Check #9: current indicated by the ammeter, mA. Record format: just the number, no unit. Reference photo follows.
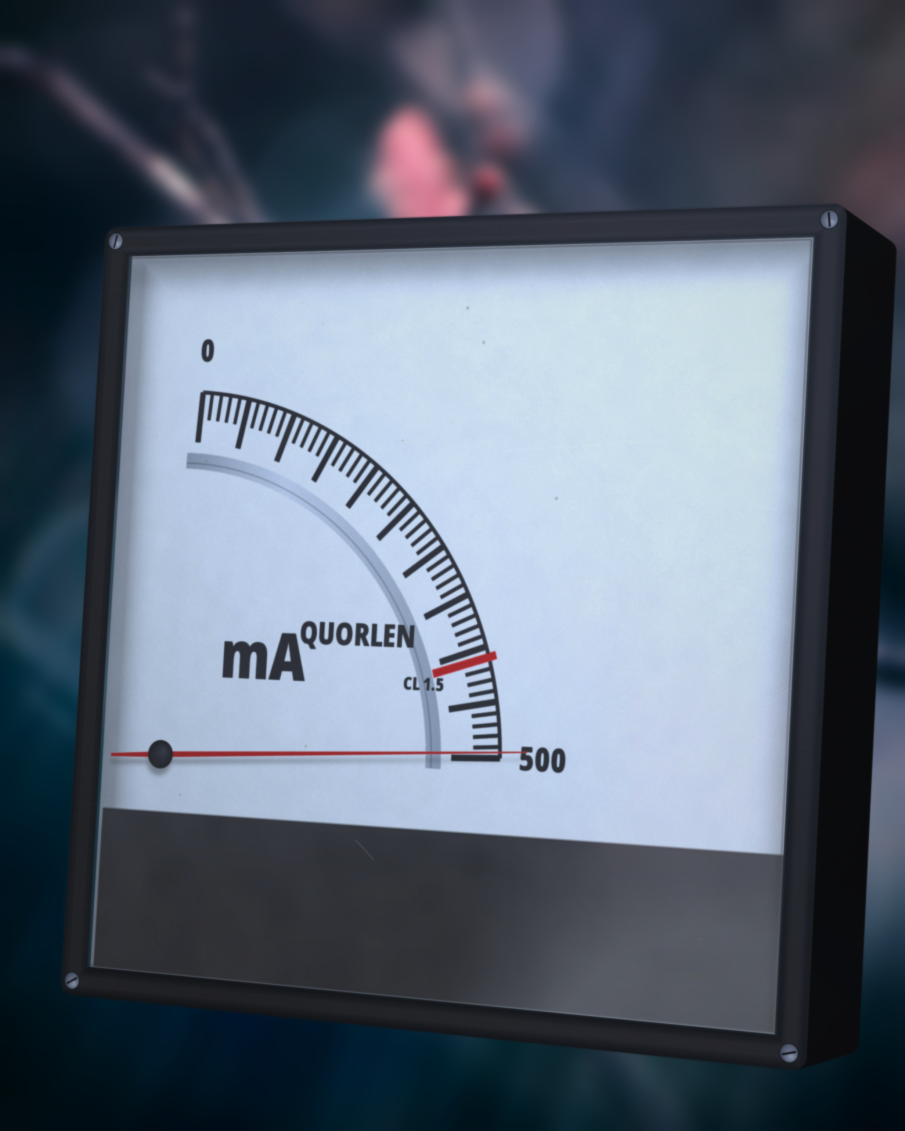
495
